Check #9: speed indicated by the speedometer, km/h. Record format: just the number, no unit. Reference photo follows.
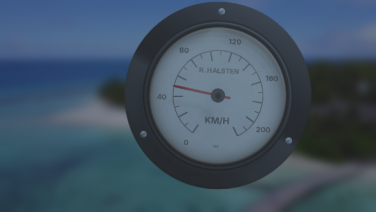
50
